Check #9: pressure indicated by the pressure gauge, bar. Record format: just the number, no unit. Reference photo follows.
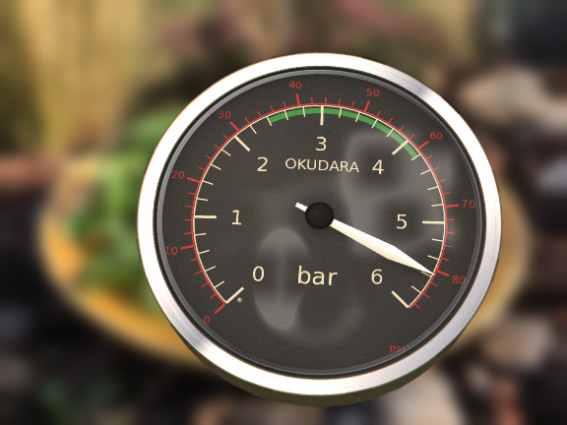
5.6
